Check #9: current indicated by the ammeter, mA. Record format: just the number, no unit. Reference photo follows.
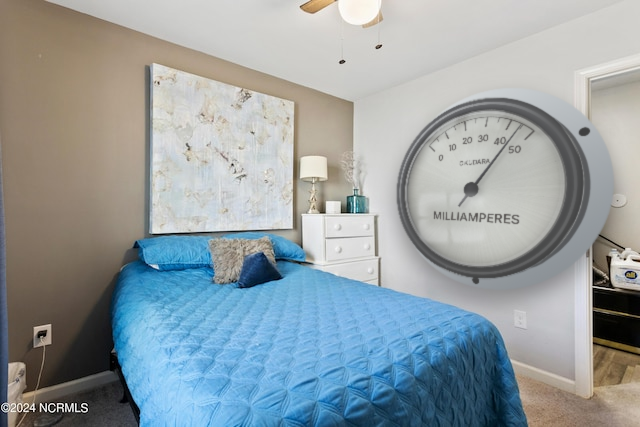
45
